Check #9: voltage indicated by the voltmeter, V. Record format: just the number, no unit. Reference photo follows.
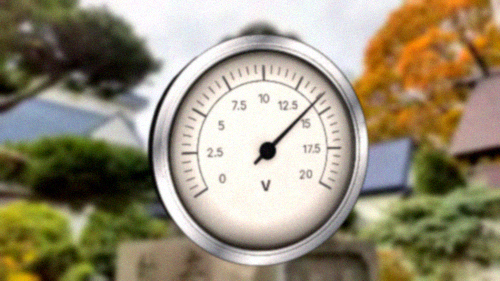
14
